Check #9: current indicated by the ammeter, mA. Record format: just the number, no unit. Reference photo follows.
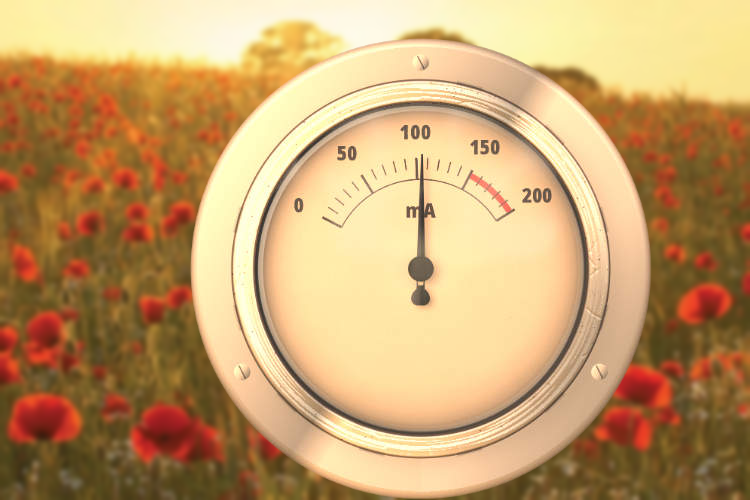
105
